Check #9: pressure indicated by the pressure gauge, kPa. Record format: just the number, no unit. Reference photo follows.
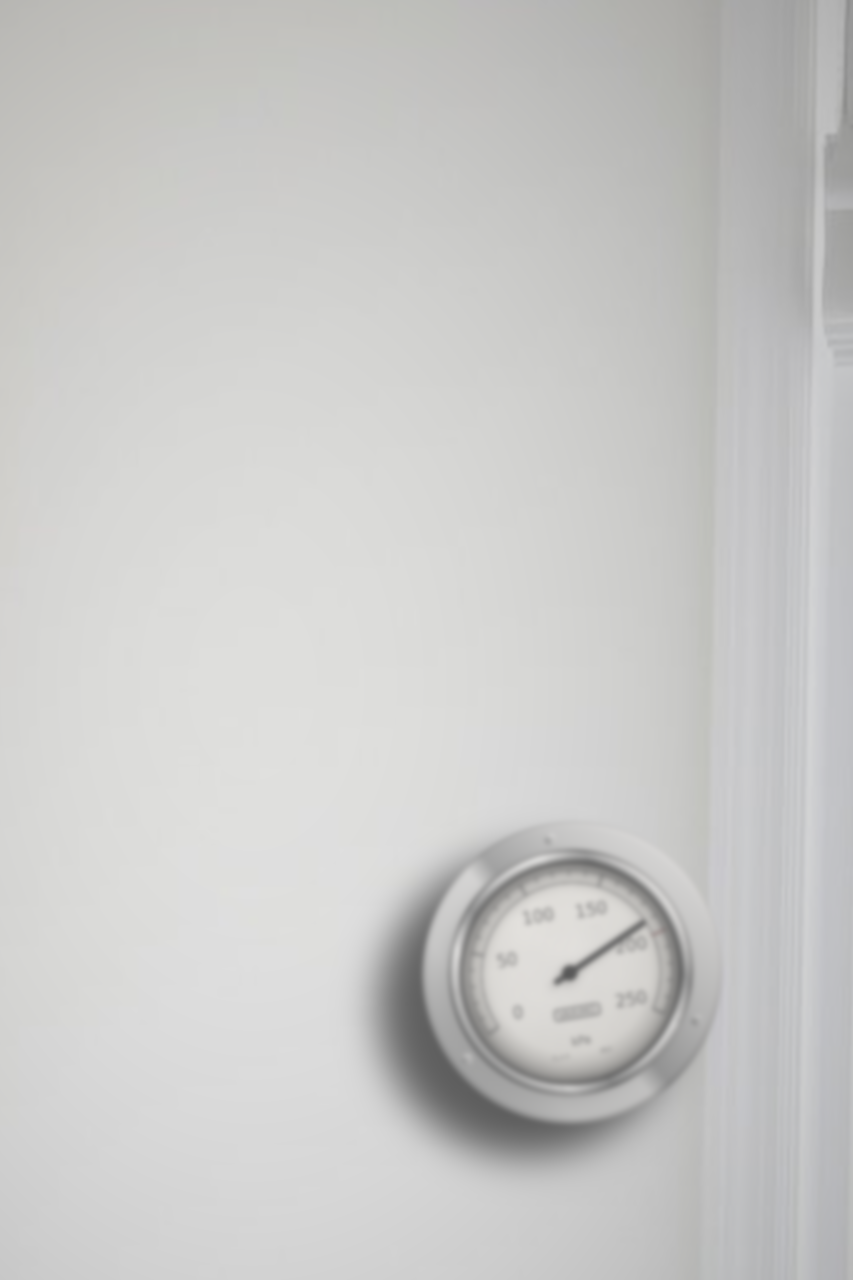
190
